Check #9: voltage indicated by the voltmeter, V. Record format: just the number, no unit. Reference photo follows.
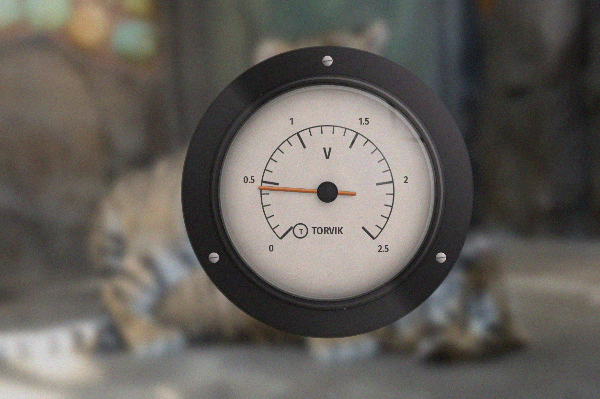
0.45
